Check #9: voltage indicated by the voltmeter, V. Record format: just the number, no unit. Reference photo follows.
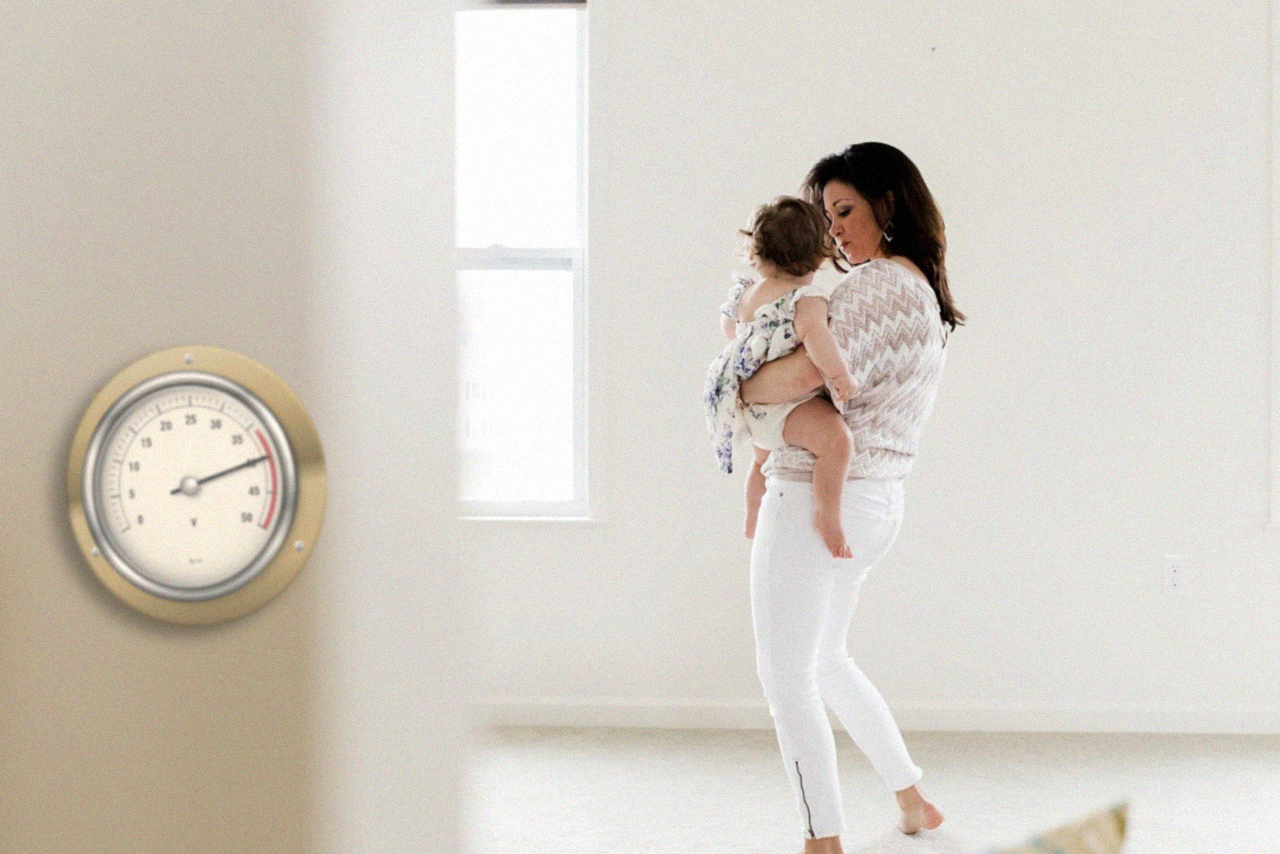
40
